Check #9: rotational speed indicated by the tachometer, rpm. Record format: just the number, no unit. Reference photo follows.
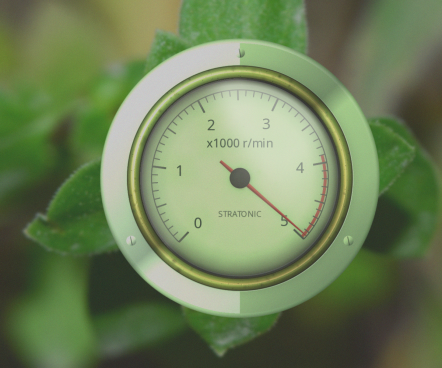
4950
